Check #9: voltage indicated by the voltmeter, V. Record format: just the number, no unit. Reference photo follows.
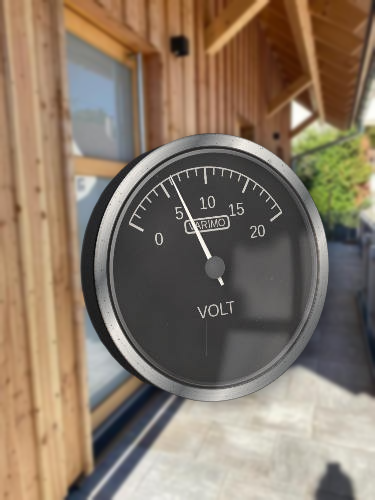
6
